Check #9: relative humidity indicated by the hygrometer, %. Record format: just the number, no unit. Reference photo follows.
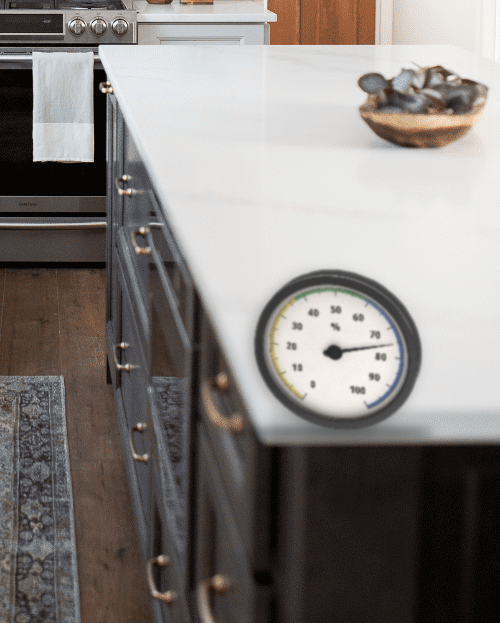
75
